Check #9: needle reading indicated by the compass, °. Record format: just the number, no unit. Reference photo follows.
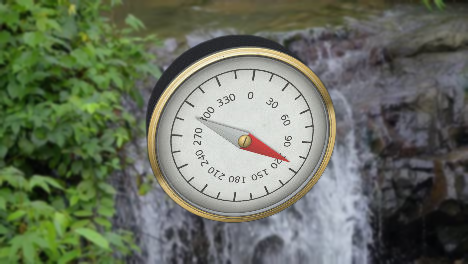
112.5
